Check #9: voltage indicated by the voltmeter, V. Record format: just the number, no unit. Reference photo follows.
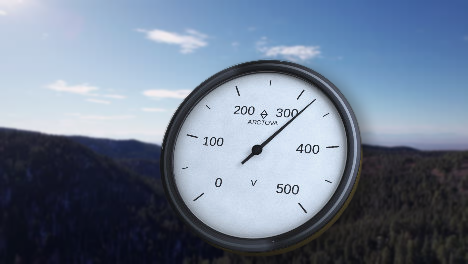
325
